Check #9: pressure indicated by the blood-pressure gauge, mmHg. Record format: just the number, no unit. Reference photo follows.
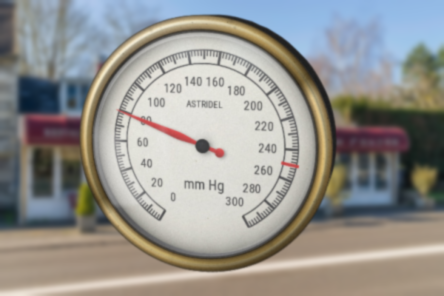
80
